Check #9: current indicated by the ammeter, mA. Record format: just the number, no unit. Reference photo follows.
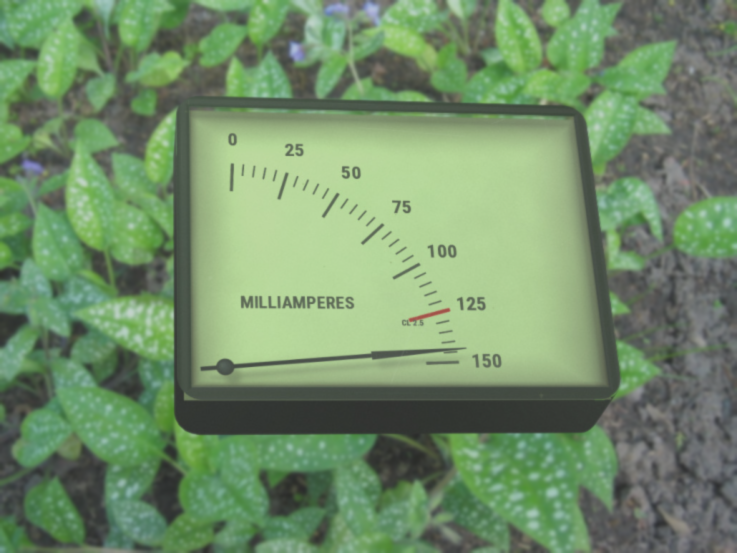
145
